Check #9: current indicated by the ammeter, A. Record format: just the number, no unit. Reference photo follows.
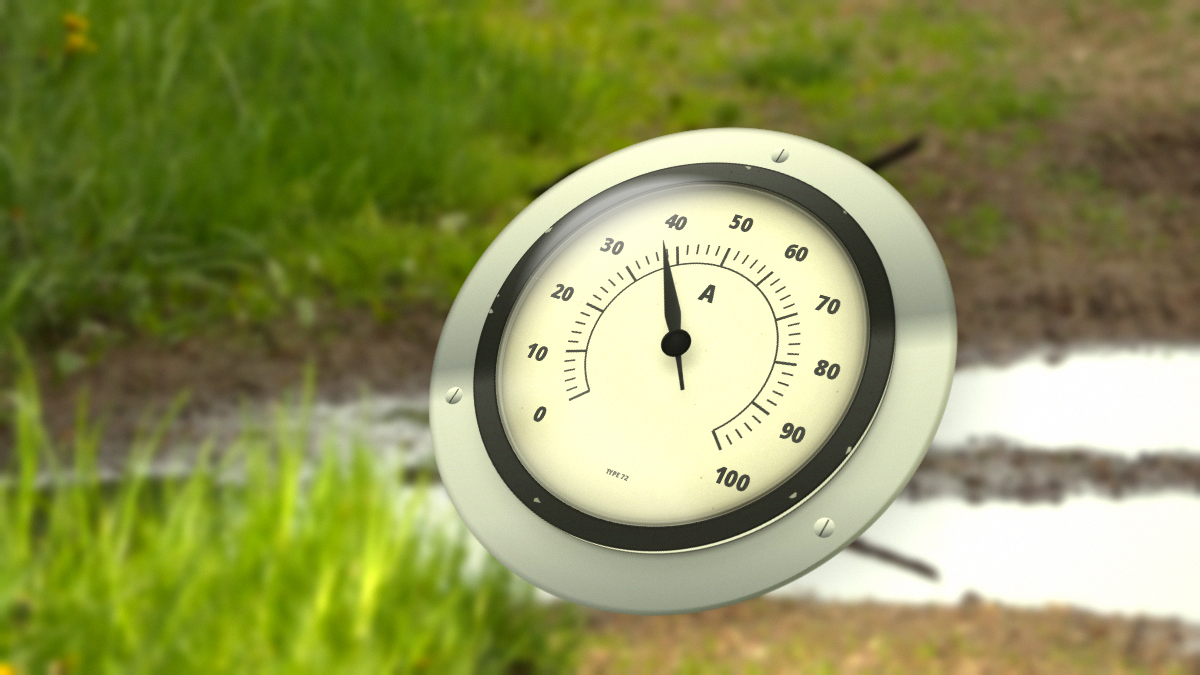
38
